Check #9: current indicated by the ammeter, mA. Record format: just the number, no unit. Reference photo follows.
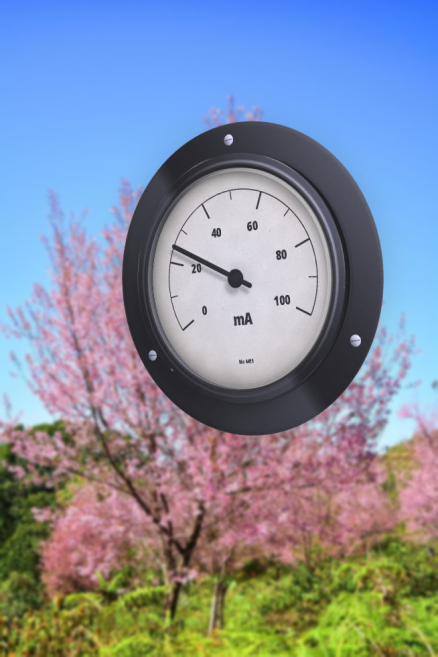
25
